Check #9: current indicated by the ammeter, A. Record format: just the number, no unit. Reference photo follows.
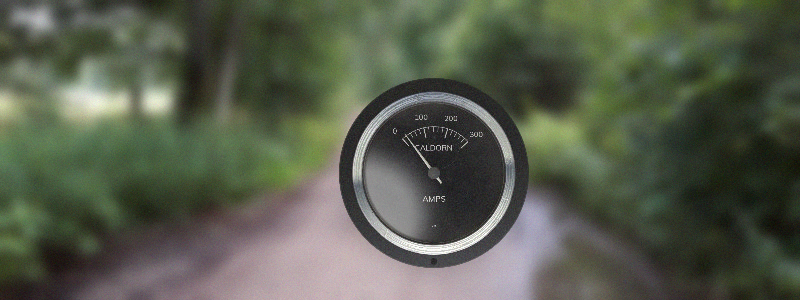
20
